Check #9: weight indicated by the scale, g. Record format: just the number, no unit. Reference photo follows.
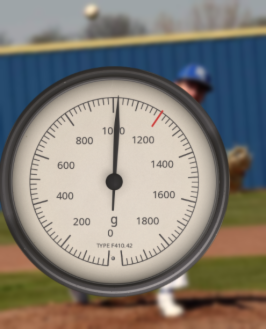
1020
